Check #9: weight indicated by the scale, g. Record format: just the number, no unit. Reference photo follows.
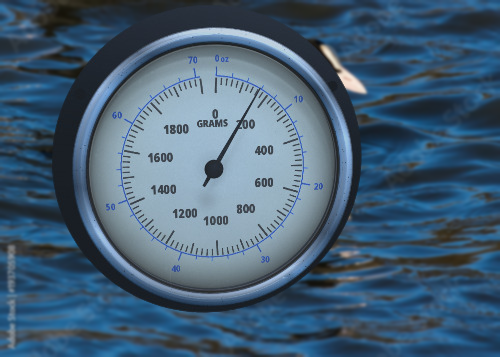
160
